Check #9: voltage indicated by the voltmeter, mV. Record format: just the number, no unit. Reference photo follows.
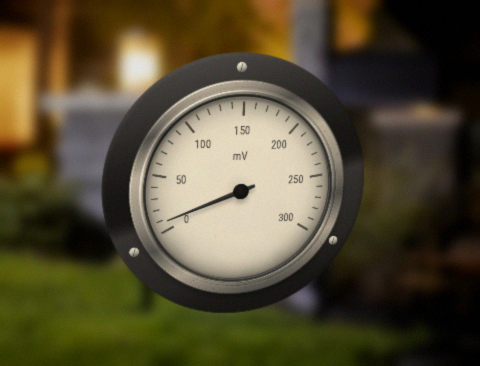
10
